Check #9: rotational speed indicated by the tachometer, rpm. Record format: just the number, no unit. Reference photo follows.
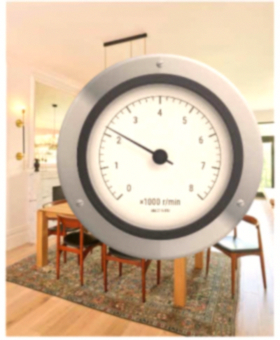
2200
